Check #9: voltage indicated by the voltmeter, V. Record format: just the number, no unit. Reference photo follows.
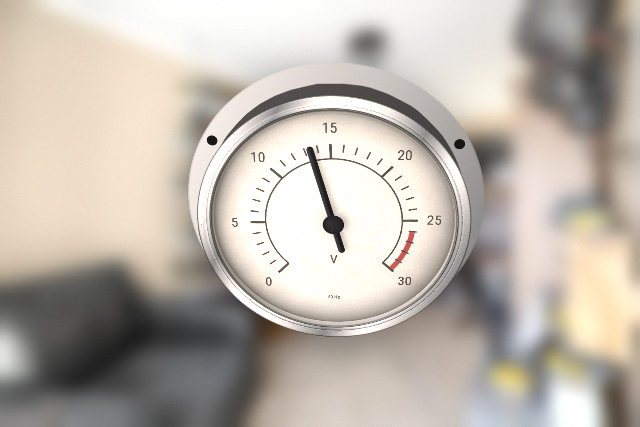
13.5
